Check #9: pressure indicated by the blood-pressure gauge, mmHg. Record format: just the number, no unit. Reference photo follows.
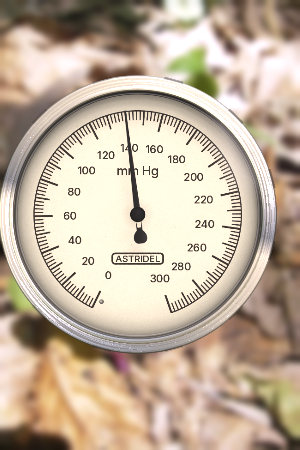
140
